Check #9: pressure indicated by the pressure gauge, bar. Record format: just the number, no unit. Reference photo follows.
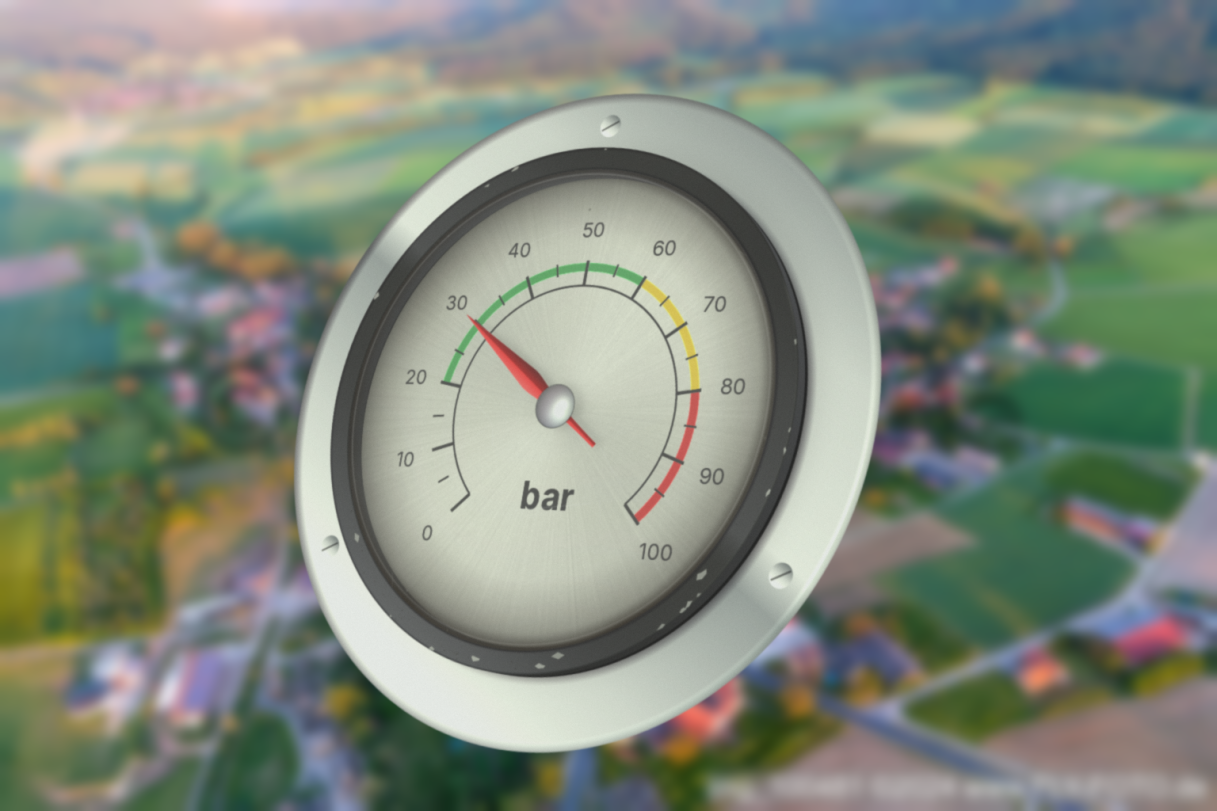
30
